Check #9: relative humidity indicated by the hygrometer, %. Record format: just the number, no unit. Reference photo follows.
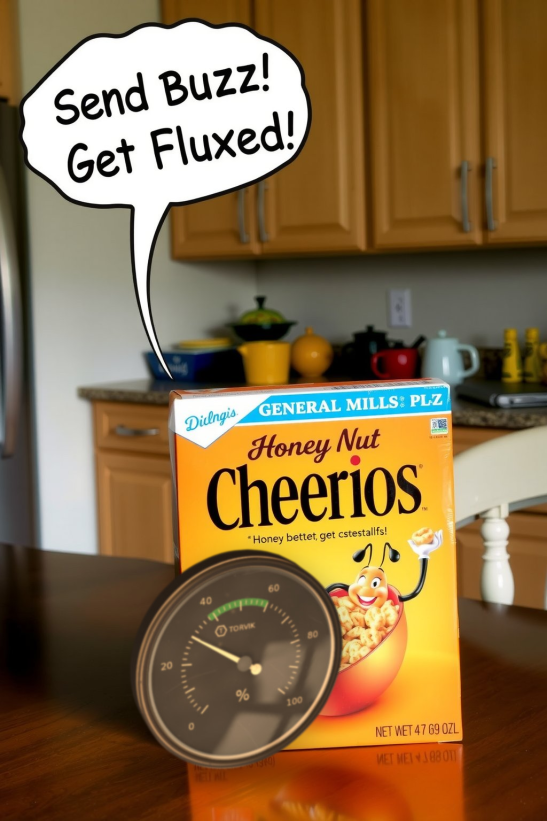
30
